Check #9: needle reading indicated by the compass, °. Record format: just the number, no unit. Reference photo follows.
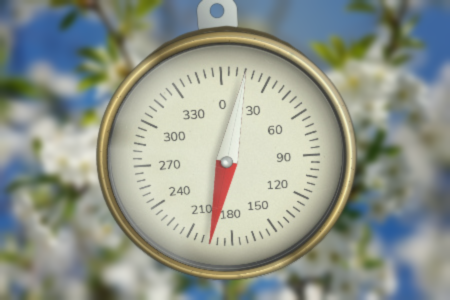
195
